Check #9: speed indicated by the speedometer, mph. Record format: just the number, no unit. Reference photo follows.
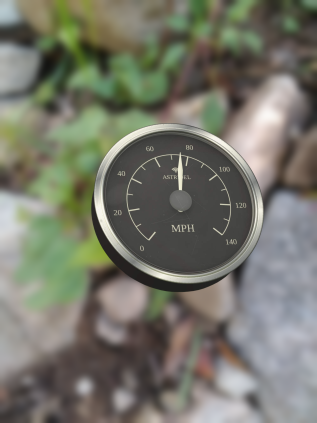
75
